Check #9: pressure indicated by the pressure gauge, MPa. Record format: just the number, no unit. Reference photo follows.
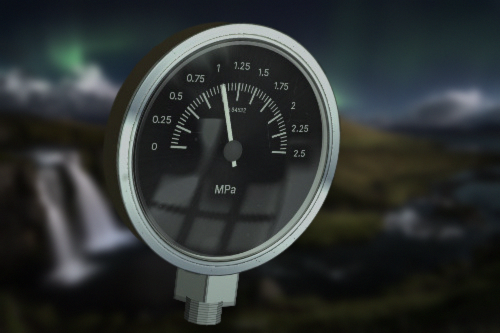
1
